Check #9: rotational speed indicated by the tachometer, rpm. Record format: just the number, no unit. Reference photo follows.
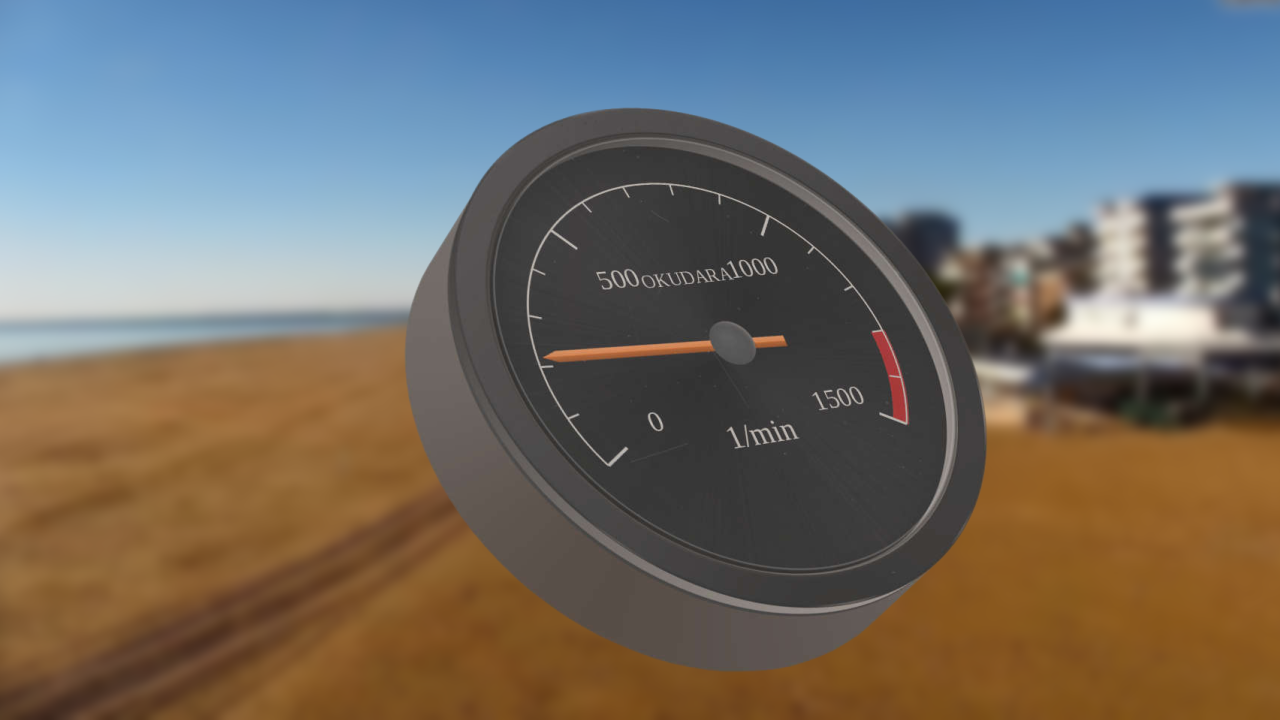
200
